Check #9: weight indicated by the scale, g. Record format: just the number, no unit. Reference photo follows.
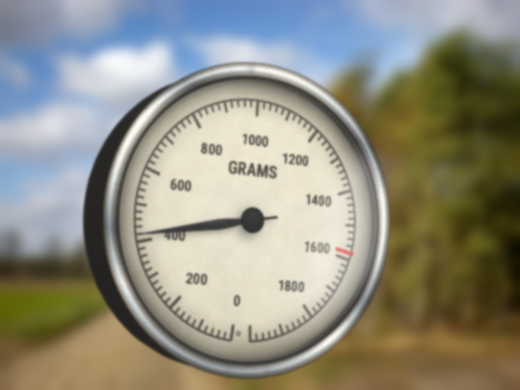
420
